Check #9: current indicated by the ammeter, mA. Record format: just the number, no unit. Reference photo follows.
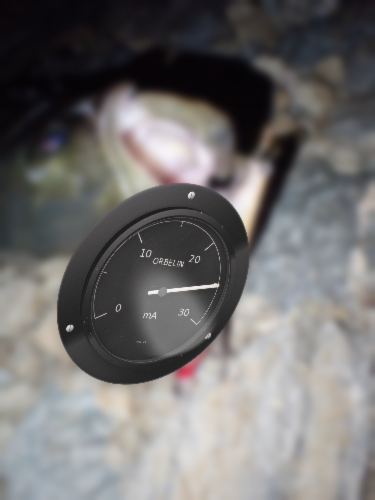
25
